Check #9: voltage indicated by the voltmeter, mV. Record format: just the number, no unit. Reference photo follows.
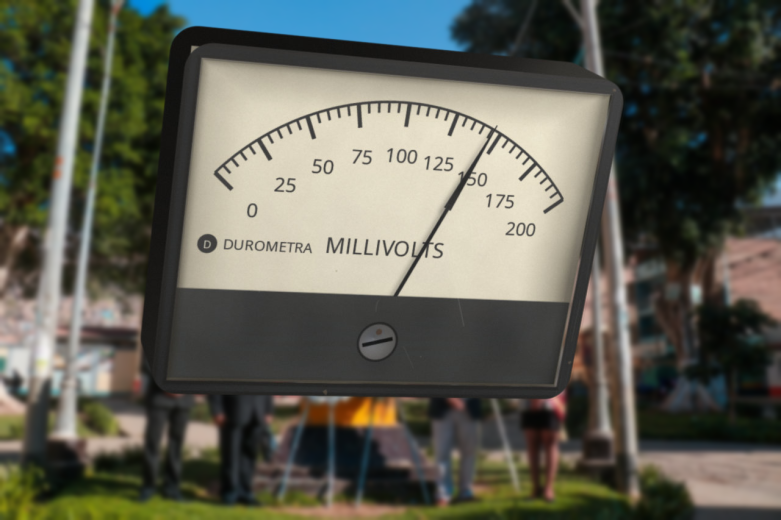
145
